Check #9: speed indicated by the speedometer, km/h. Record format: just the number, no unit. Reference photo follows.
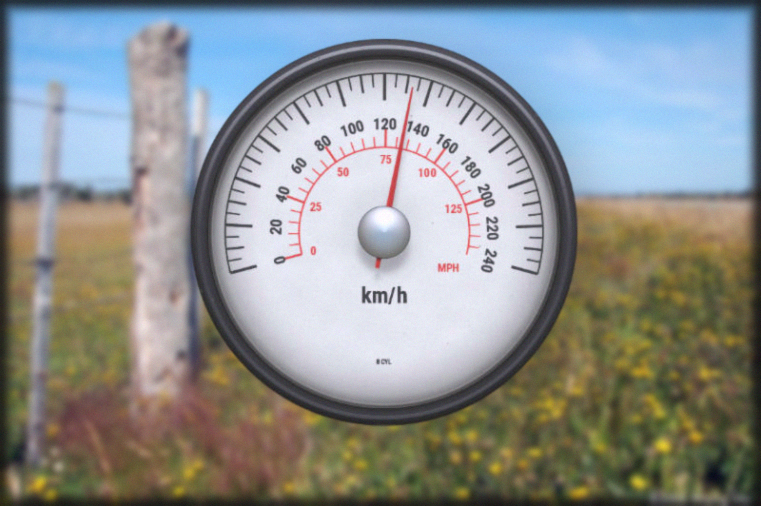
132.5
